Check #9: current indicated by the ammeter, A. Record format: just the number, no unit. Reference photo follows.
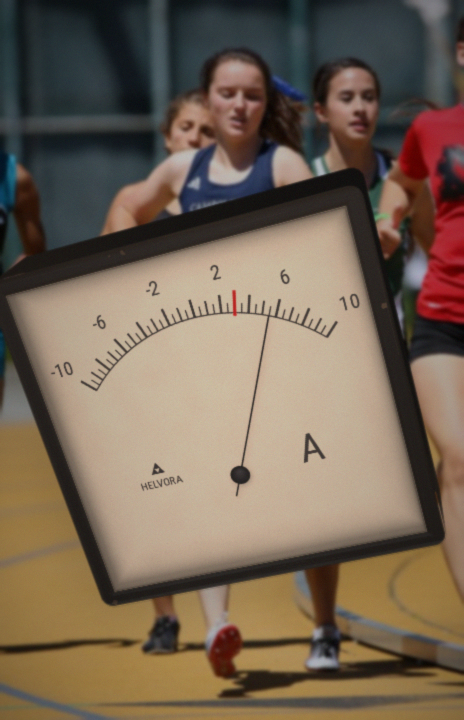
5.5
